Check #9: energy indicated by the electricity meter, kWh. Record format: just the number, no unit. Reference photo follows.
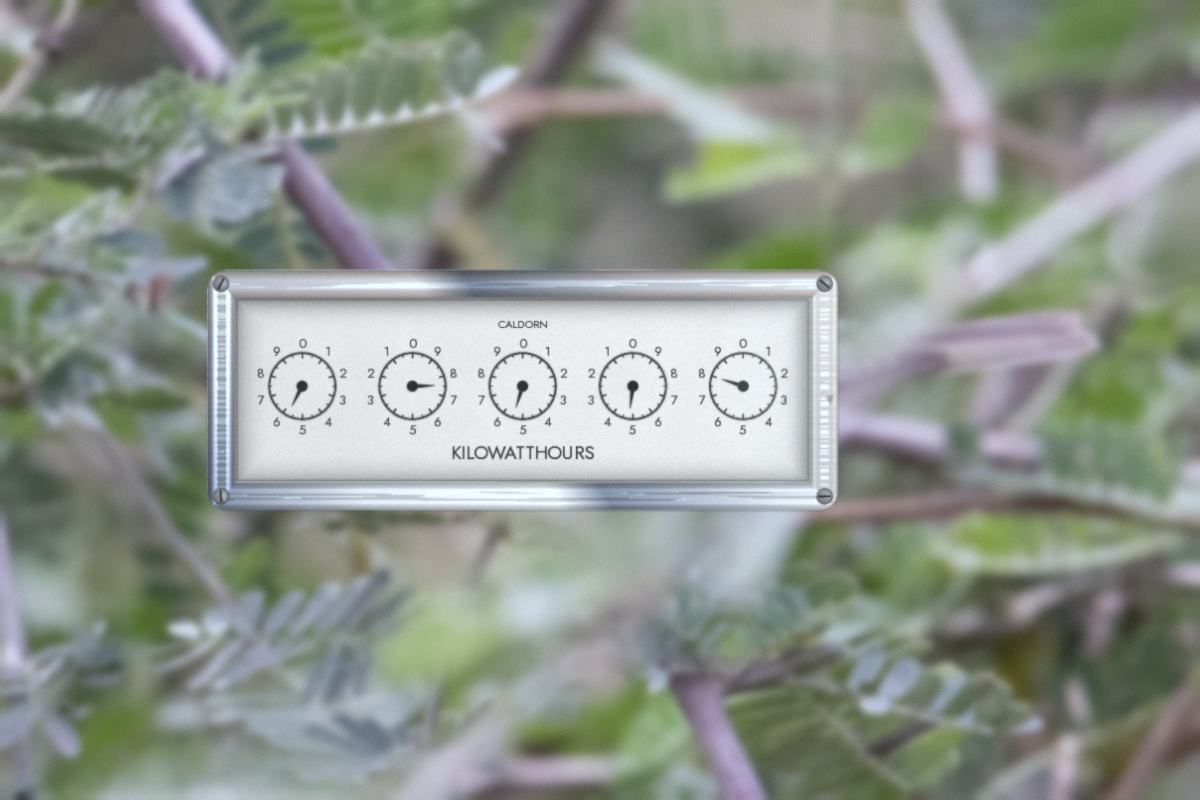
57548
